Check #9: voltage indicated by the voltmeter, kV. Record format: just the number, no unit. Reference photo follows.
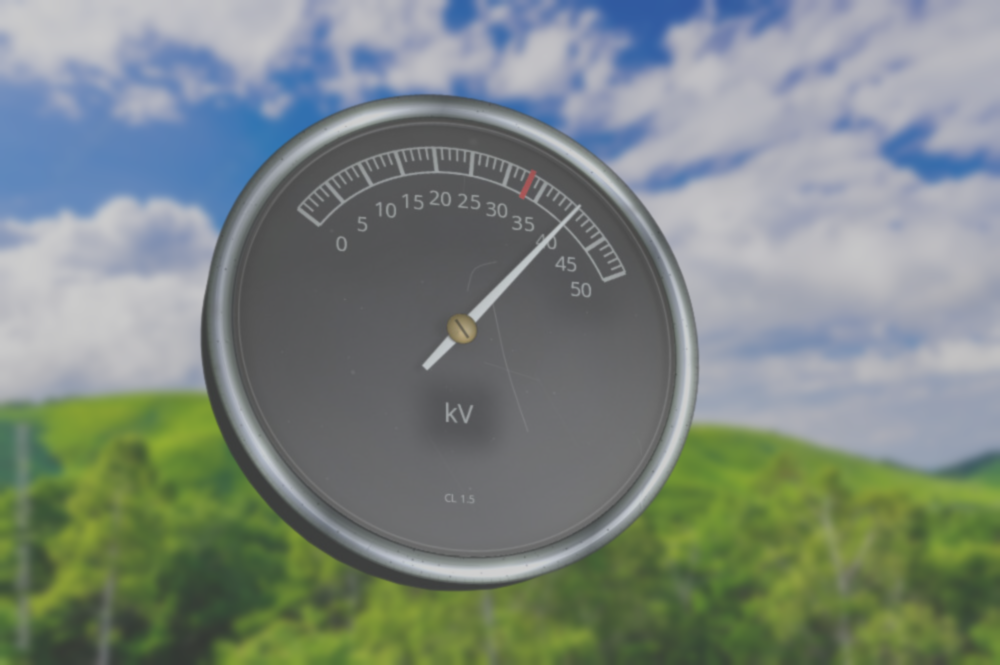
40
